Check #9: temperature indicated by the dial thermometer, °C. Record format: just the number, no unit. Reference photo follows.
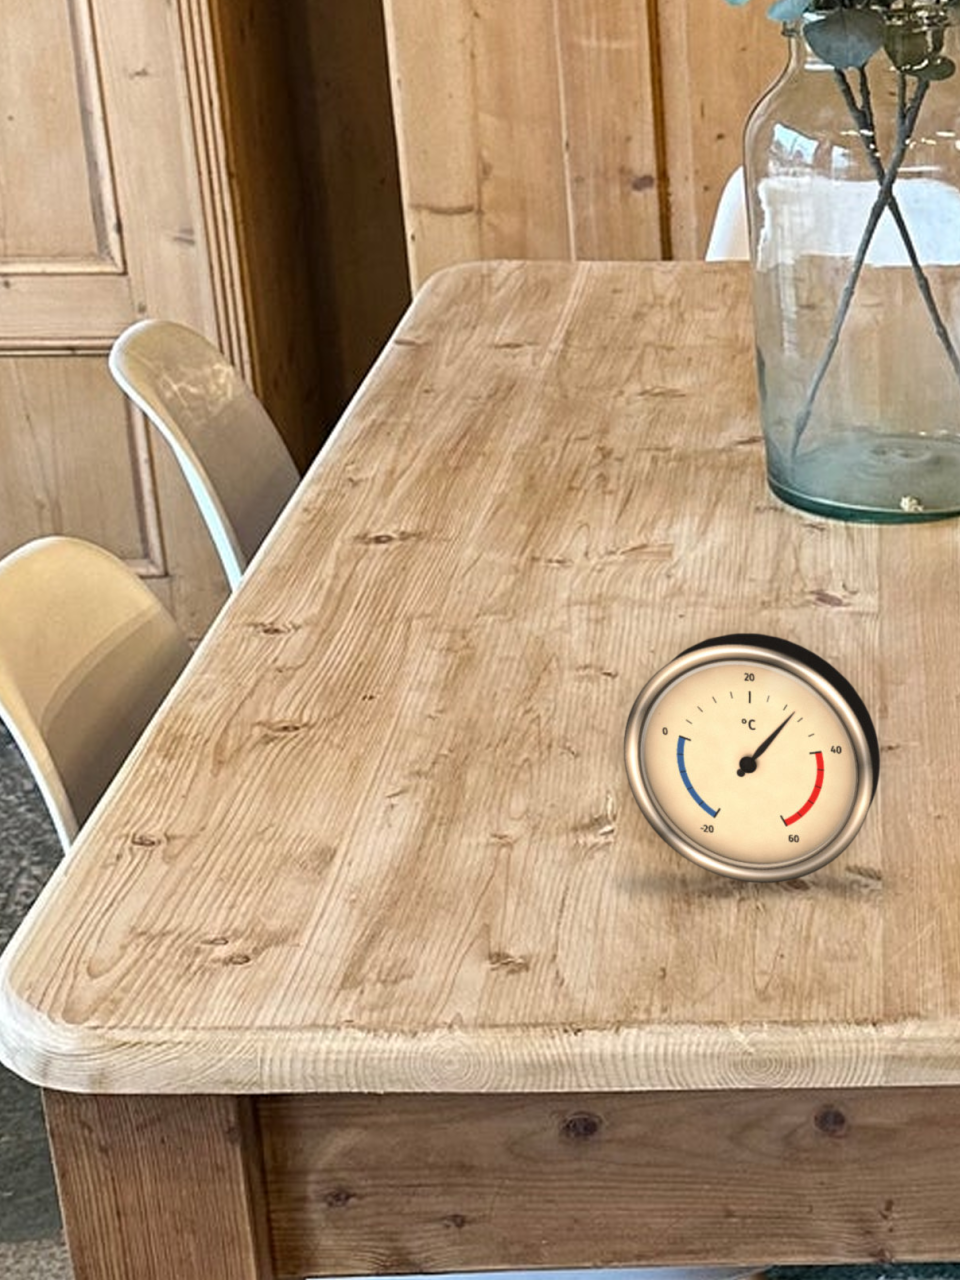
30
